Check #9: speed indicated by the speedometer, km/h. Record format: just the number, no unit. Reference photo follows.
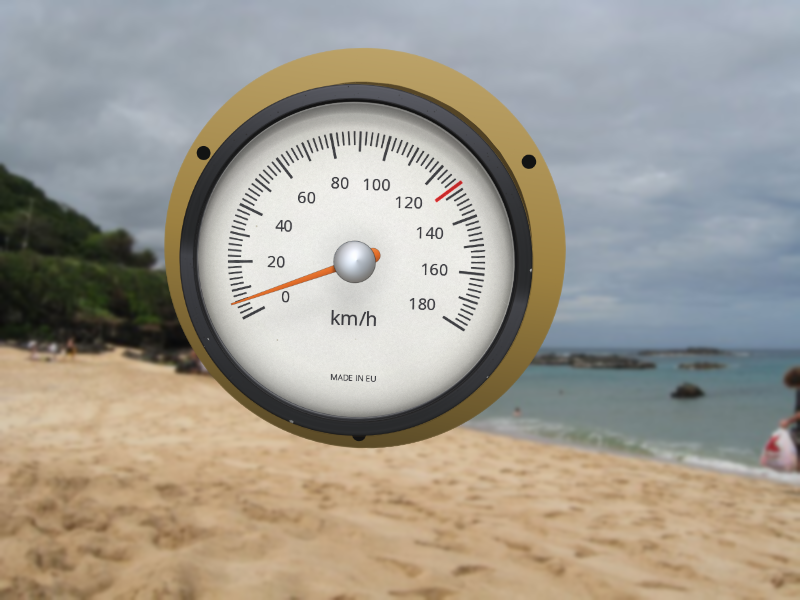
6
